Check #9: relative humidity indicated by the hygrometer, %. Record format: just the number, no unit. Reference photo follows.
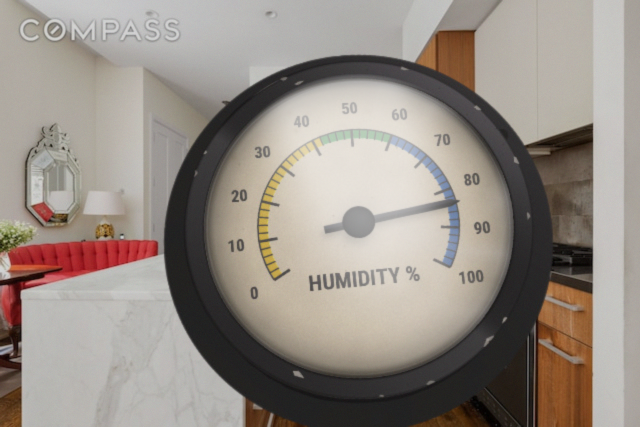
84
